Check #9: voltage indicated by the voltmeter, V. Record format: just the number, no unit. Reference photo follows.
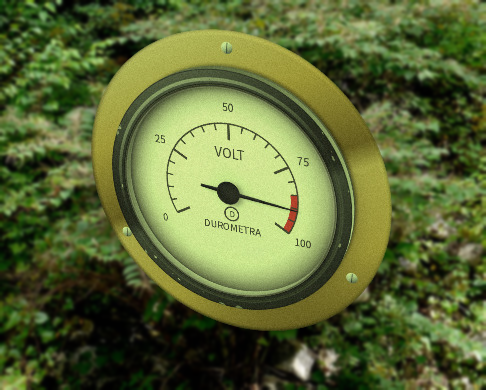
90
